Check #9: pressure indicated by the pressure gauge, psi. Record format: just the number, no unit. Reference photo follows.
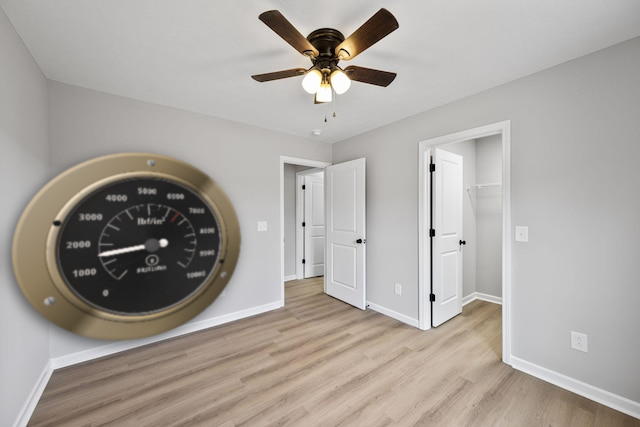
1500
